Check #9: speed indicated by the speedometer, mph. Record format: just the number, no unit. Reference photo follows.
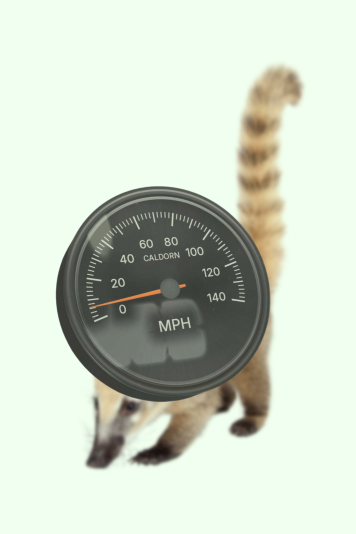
6
